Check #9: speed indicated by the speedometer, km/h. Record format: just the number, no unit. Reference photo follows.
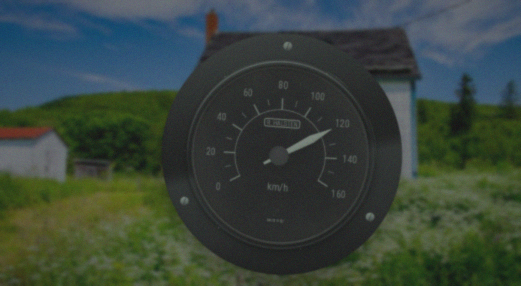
120
